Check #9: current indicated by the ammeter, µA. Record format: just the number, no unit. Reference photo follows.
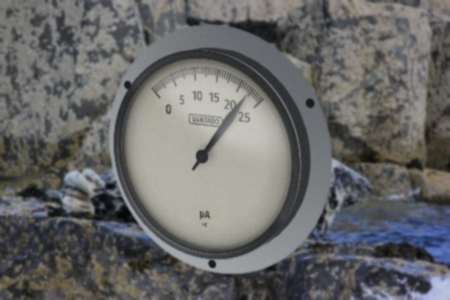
22.5
